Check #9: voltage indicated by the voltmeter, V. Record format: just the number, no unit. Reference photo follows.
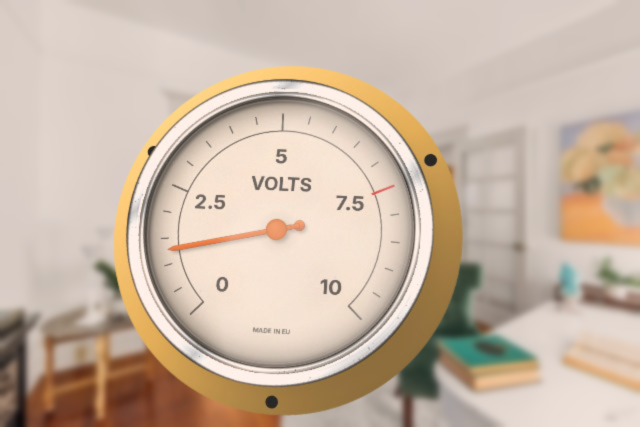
1.25
